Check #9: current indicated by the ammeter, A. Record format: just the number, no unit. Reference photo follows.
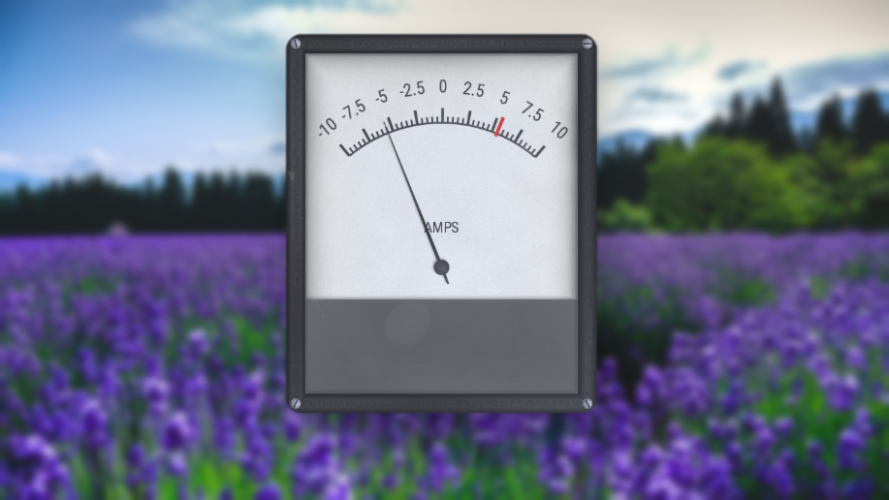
-5.5
